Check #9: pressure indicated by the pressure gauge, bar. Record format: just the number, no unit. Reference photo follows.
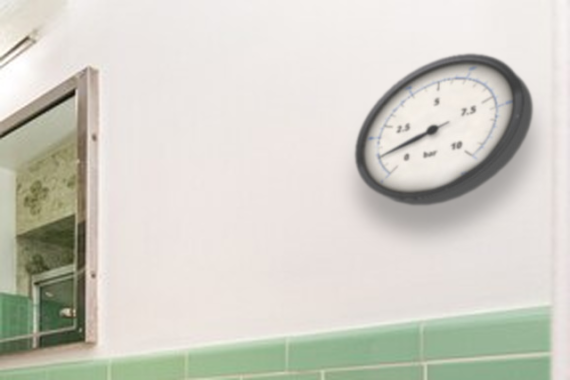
1
